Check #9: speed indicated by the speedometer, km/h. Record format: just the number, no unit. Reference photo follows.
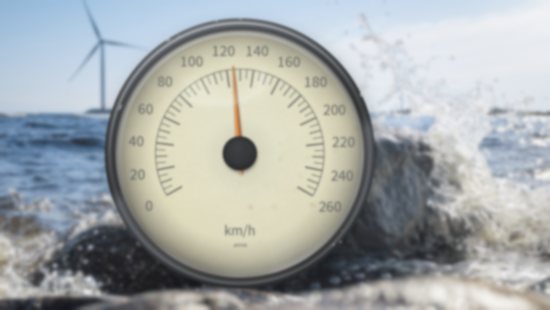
125
